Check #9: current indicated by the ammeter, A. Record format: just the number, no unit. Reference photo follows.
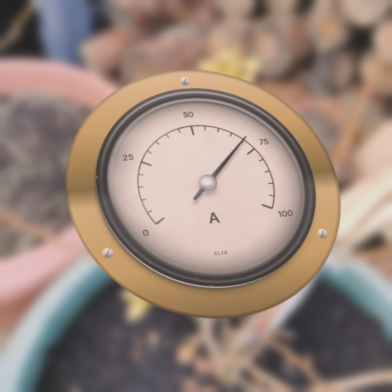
70
